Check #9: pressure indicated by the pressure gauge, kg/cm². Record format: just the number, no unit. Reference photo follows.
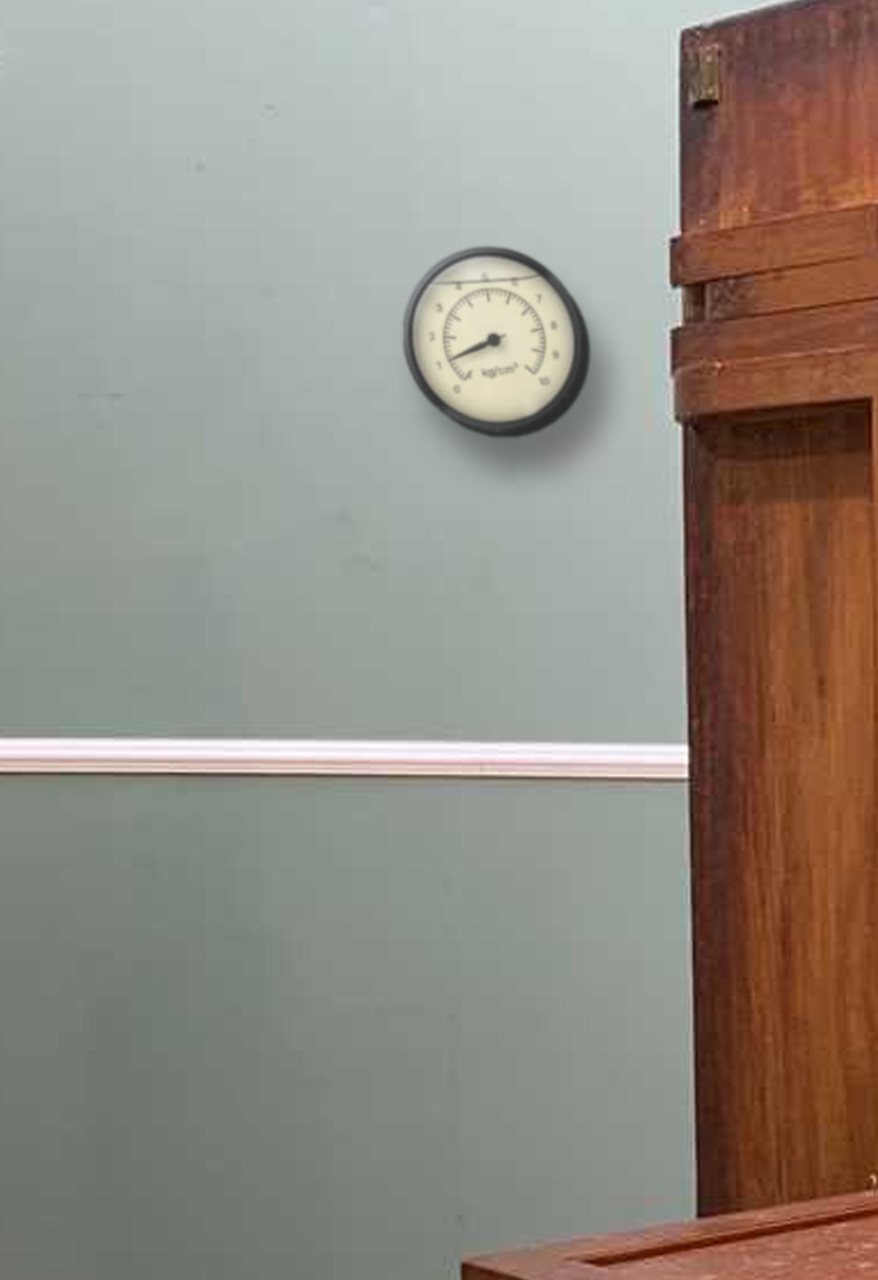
1
